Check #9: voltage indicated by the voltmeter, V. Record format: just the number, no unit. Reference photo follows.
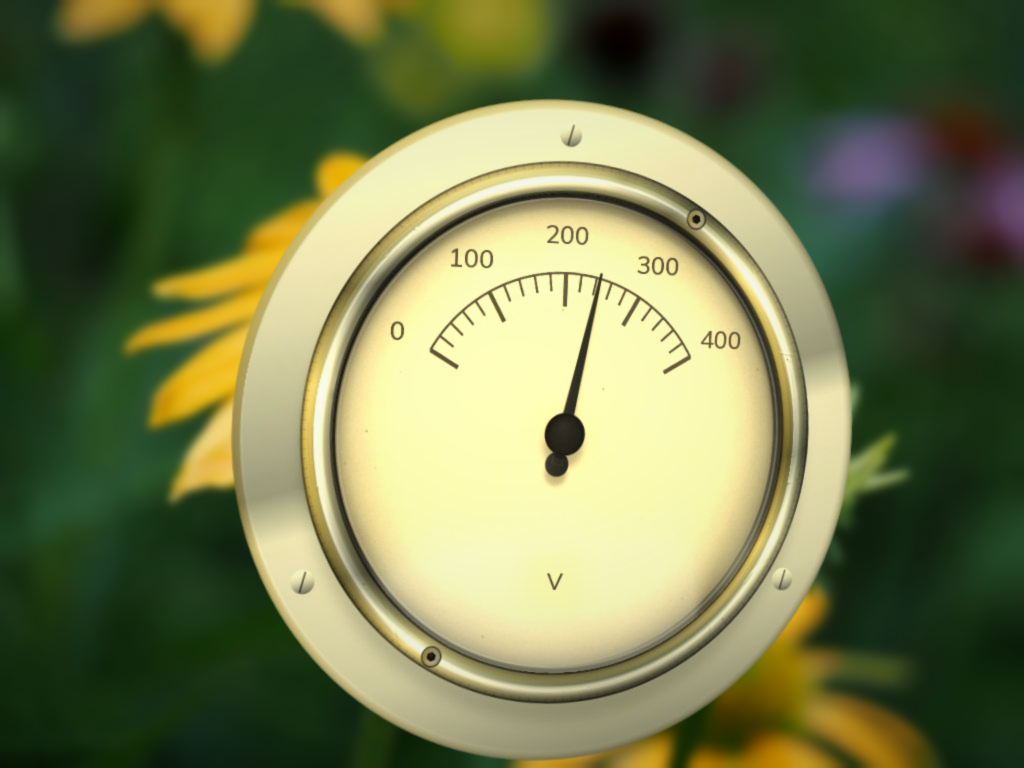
240
